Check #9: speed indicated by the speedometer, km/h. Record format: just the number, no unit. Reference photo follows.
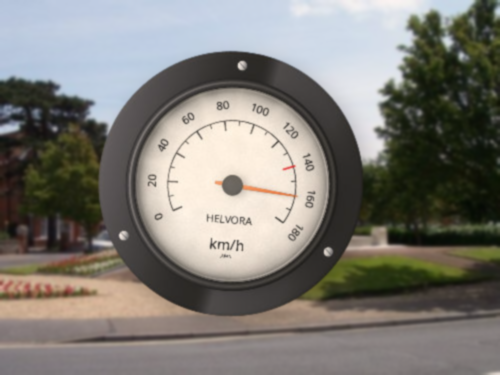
160
